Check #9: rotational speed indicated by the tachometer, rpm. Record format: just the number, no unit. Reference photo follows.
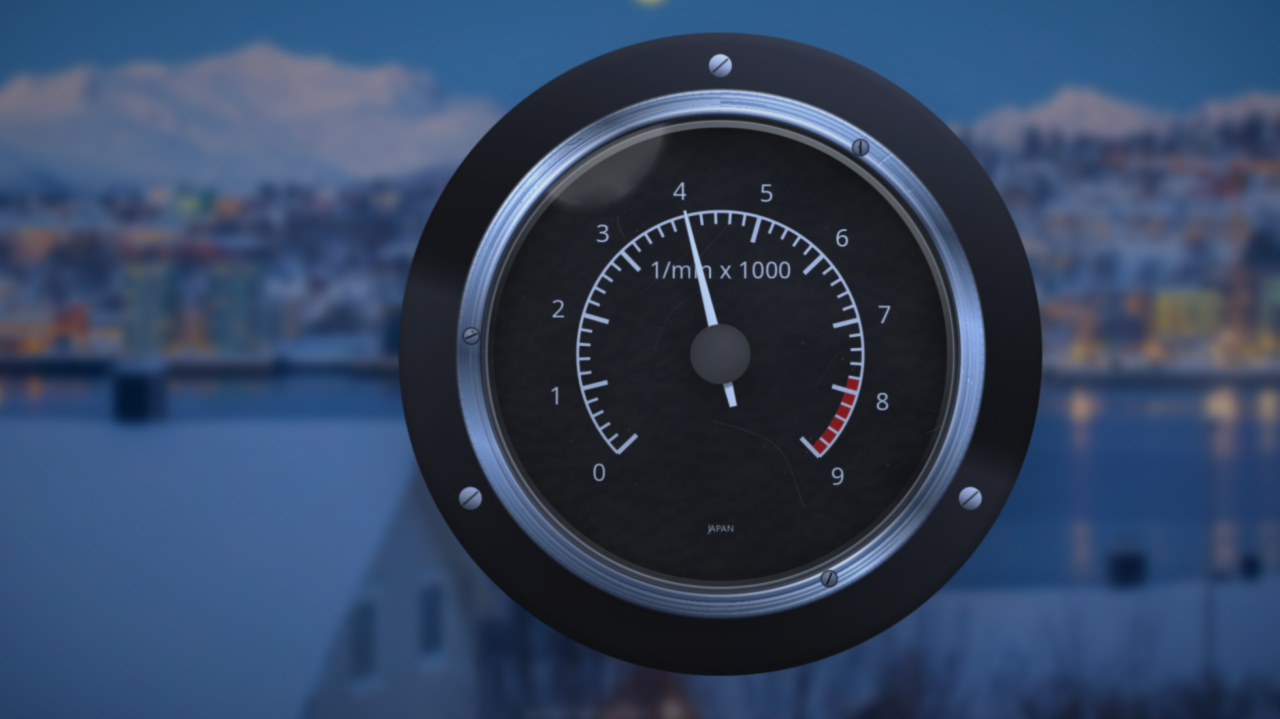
4000
